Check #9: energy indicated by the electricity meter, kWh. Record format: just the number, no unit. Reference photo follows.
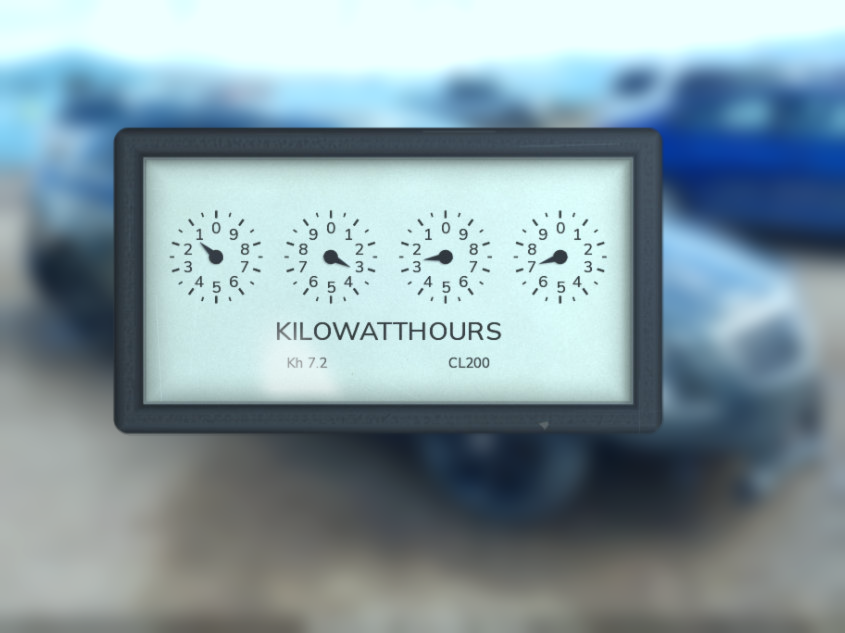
1327
